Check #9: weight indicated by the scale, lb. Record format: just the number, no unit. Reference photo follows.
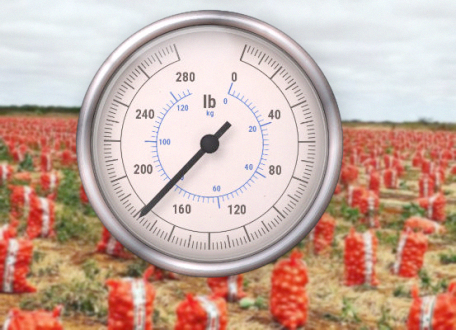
178
